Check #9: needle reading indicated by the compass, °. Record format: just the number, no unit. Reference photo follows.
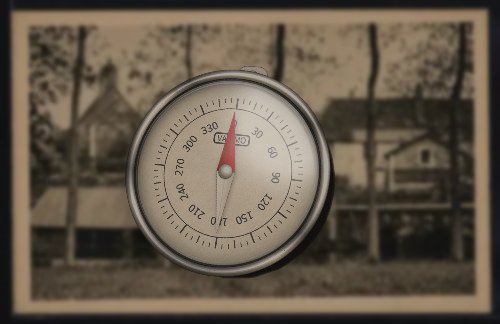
0
